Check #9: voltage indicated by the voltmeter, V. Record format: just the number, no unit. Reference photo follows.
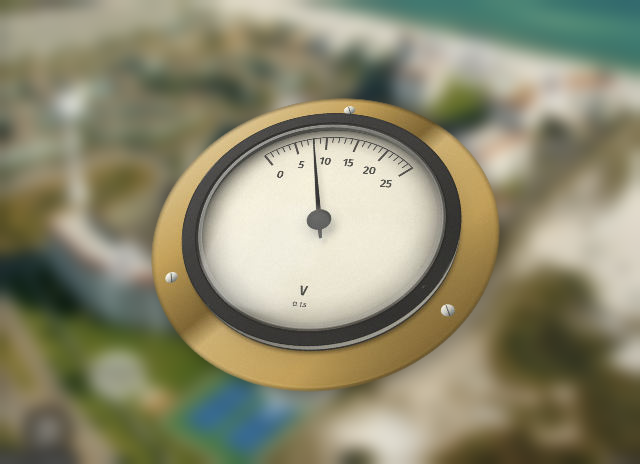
8
